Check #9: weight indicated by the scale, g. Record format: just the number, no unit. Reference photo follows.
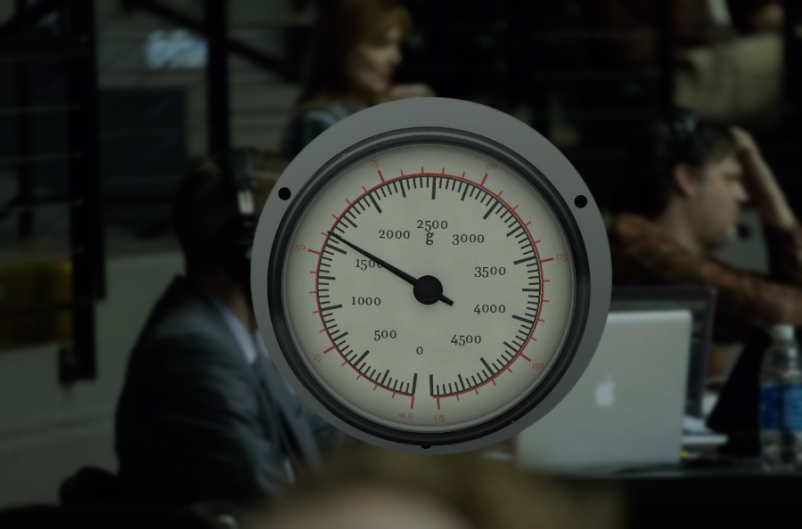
1600
